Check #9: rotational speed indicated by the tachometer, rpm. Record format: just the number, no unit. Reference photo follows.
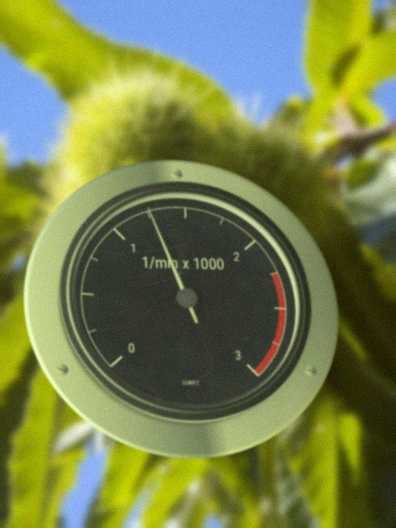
1250
